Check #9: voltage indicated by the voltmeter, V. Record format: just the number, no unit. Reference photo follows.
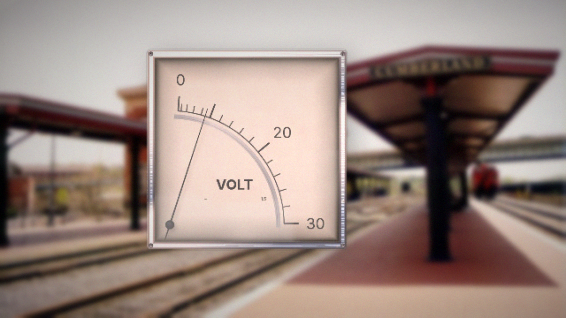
9
